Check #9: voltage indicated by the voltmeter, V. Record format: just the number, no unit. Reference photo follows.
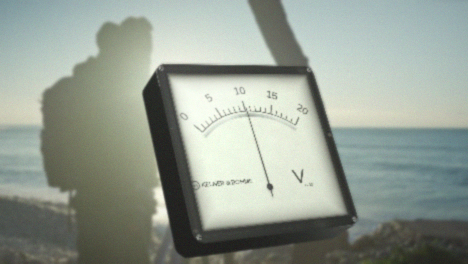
10
